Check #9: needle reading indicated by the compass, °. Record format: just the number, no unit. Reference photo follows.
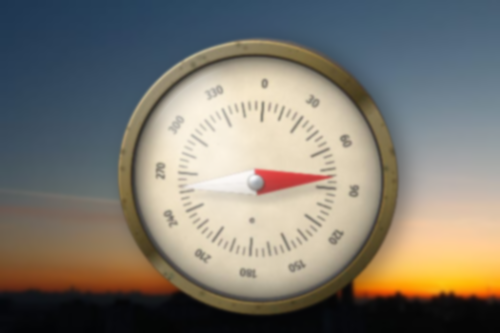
80
